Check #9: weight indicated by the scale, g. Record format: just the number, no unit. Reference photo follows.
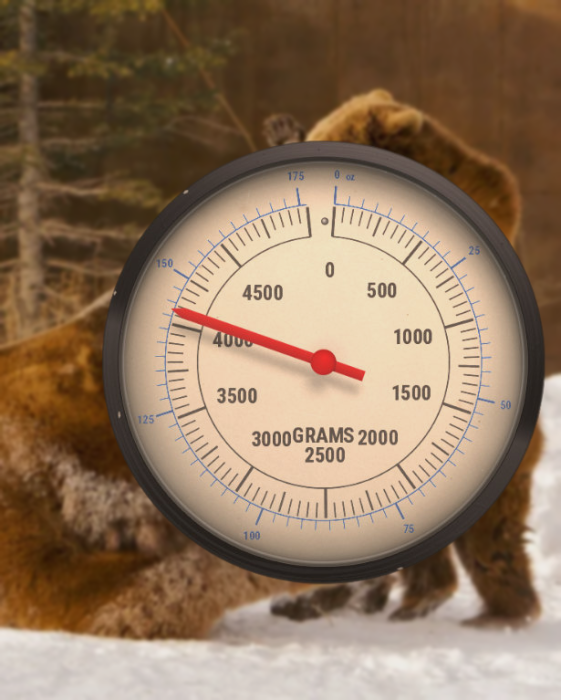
4075
